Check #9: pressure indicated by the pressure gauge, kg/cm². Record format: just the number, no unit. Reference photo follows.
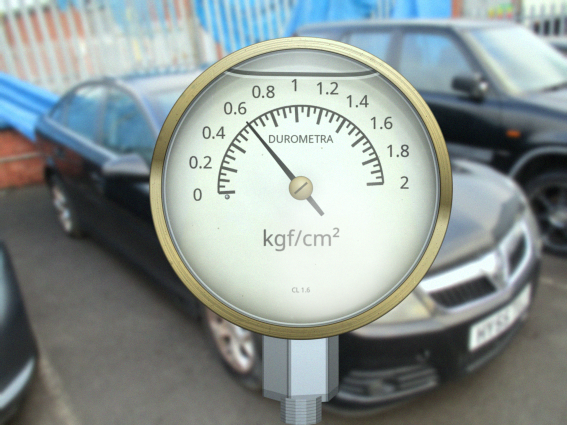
0.6
